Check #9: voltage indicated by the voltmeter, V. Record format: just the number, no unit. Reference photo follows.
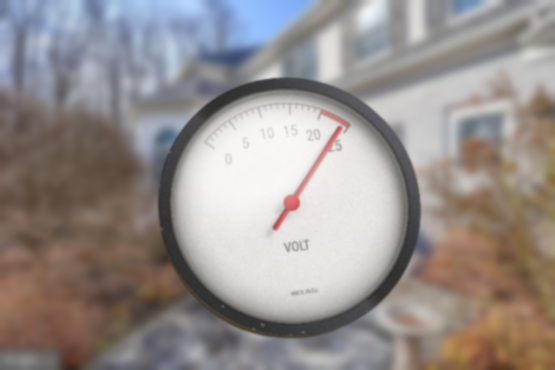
24
